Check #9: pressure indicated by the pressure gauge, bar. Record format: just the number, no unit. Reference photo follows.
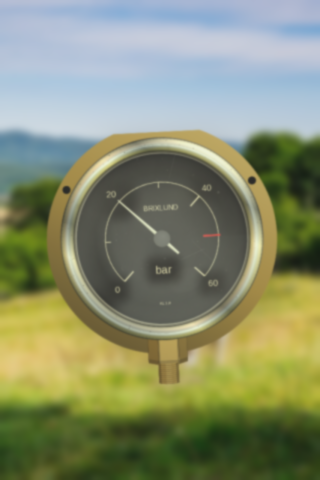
20
